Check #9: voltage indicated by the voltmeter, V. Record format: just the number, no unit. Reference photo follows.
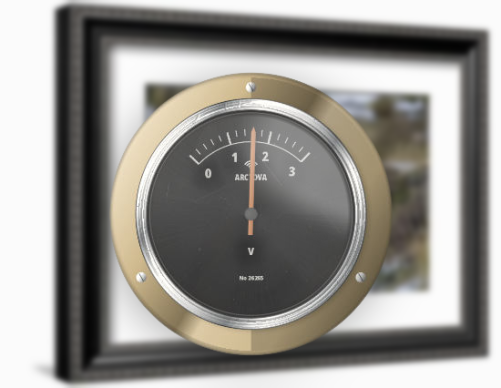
1.6
